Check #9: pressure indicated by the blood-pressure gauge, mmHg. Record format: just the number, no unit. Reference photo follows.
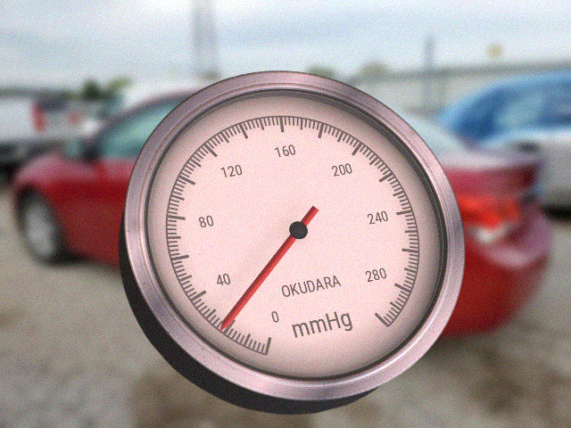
22
